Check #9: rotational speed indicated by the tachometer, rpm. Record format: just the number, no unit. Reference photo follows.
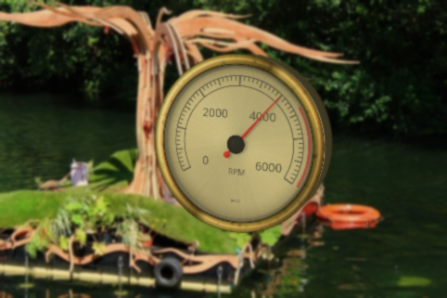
4000
